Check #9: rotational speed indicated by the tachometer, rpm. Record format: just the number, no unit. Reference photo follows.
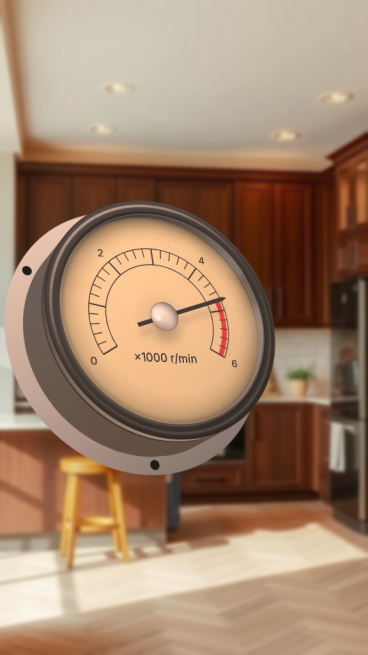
4800
